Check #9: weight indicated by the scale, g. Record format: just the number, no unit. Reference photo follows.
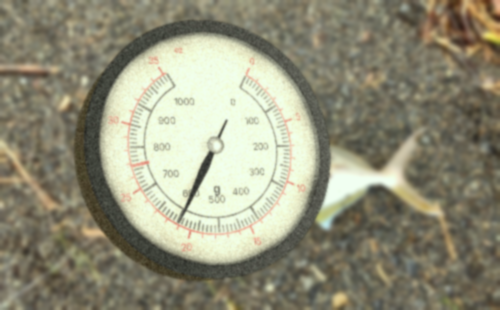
600
